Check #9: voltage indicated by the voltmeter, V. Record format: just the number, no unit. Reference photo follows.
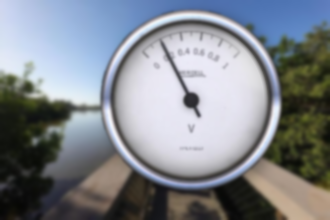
0.2
